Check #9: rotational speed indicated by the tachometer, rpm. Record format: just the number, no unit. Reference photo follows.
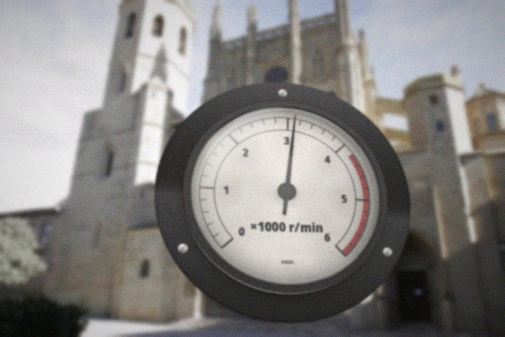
3100
